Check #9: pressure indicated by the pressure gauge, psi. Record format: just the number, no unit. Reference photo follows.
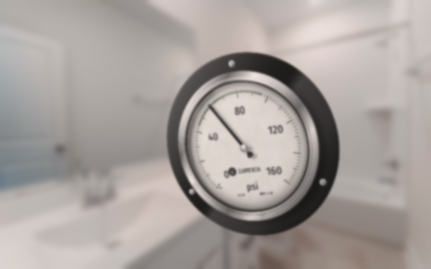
60
